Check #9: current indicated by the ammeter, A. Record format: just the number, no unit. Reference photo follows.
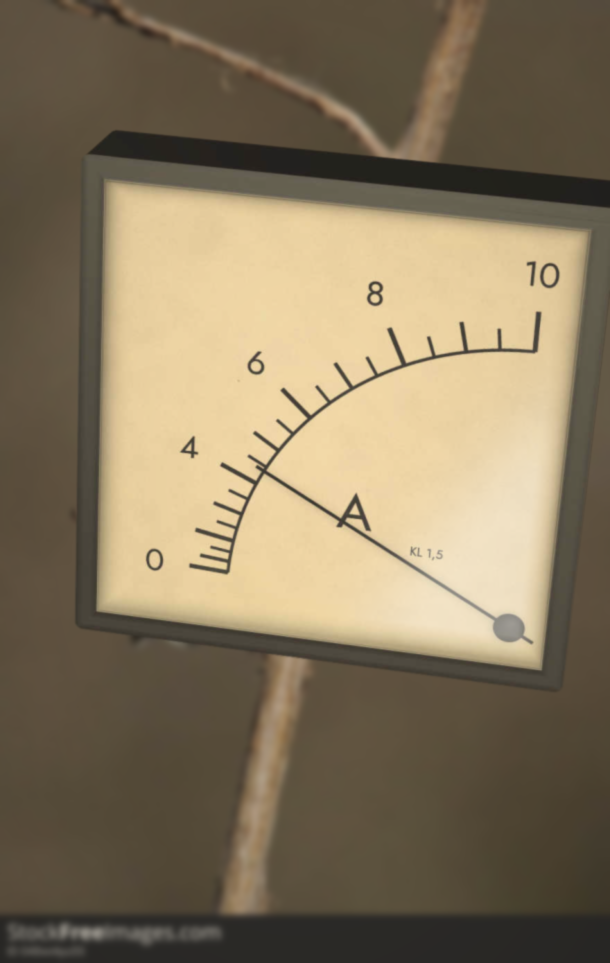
4.5
